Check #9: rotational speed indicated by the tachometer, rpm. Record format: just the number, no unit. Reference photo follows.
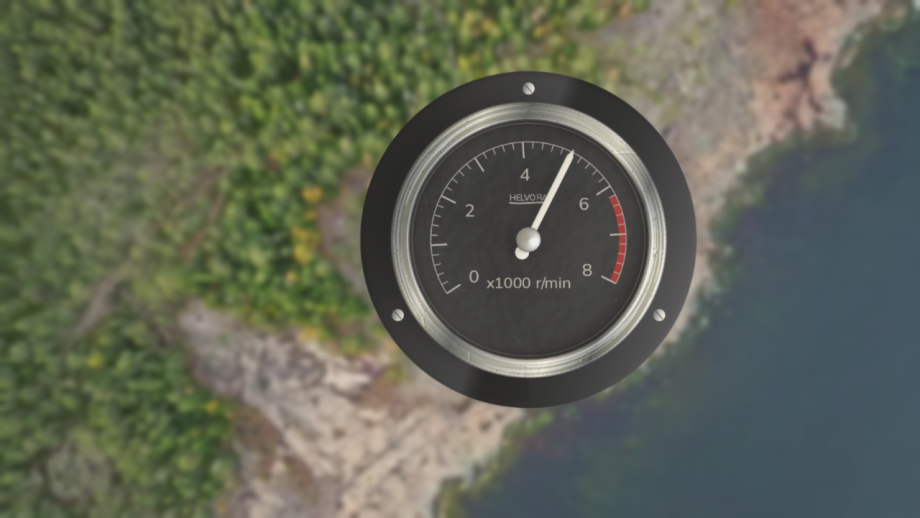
5000
